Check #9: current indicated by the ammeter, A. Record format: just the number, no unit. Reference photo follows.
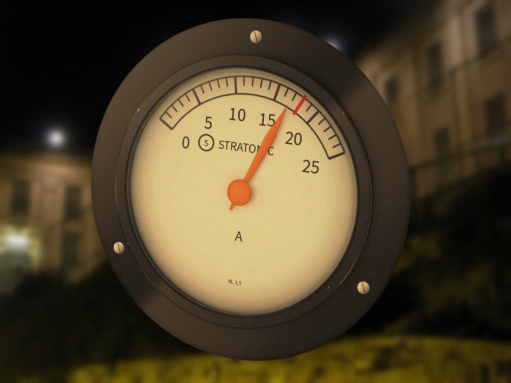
17
